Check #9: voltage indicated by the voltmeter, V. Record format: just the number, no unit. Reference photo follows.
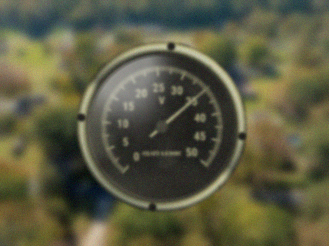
35
